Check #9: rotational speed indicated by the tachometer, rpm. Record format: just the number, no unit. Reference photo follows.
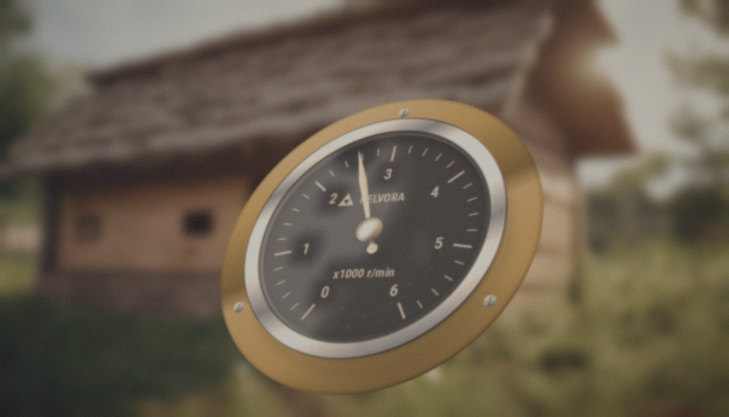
2600
